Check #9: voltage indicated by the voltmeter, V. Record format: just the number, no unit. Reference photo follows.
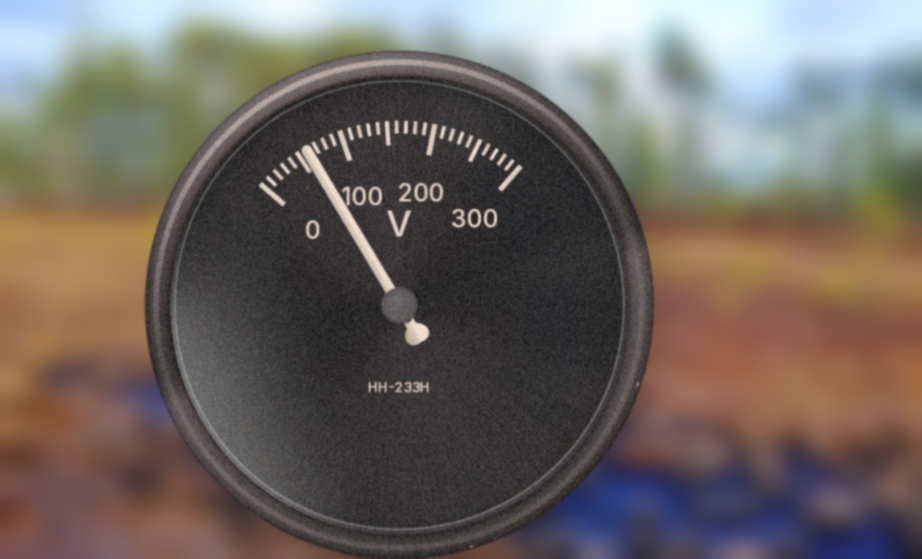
60
